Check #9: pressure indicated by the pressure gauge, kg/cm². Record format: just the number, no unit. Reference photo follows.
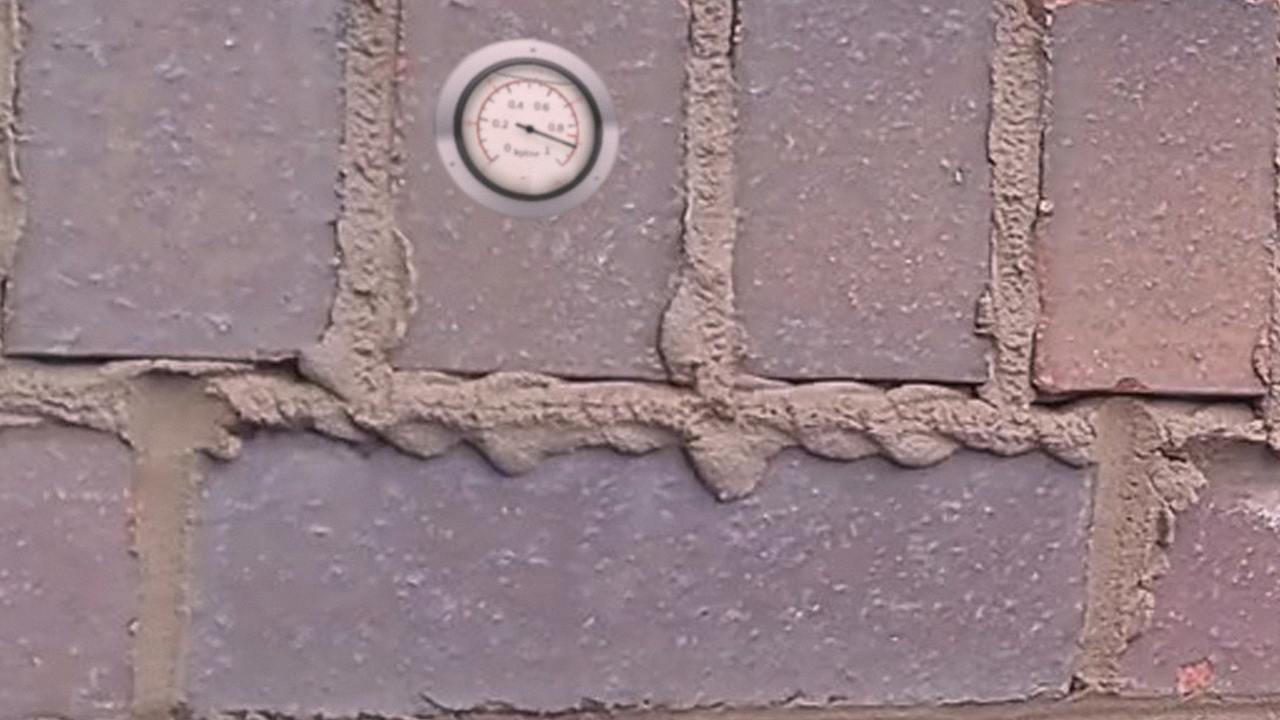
0.9
